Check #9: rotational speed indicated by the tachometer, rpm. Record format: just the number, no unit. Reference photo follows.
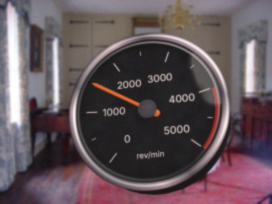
1500
